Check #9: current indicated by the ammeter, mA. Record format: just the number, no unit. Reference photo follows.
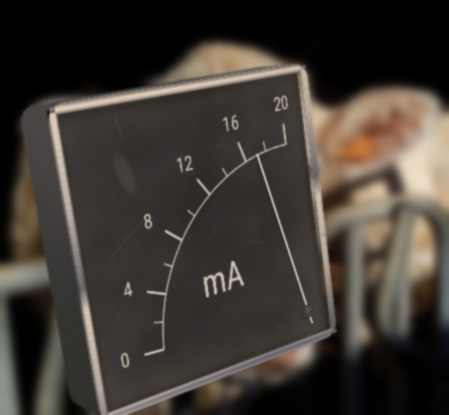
17
